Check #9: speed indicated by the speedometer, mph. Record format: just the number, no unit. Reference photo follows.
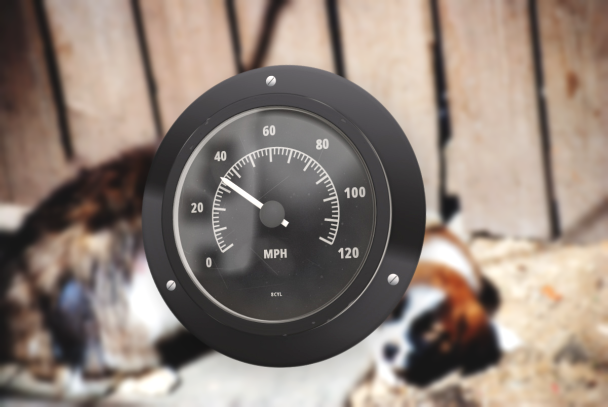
34
